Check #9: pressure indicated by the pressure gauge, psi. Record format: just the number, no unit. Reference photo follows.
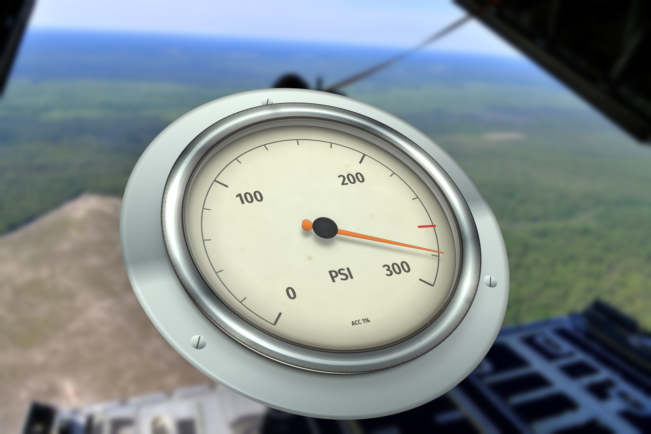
280
